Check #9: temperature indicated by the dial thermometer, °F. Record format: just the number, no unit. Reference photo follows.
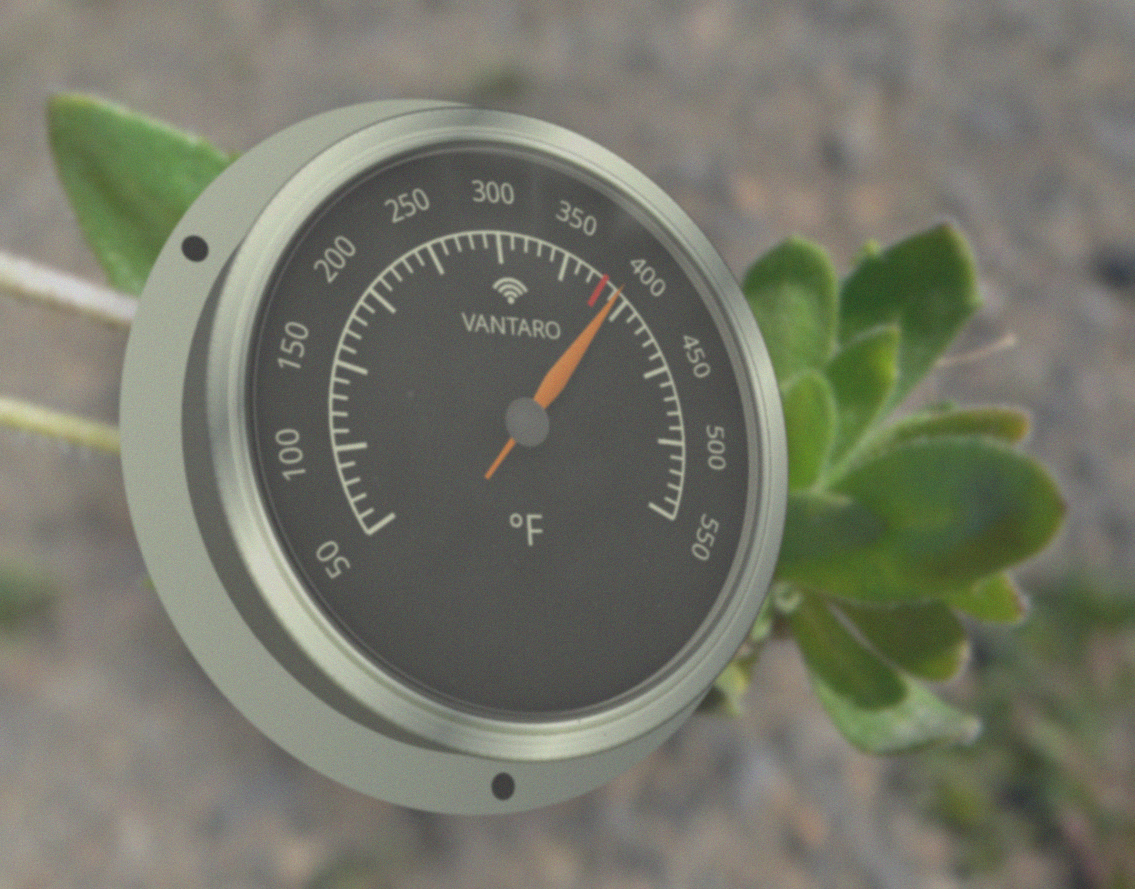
390
